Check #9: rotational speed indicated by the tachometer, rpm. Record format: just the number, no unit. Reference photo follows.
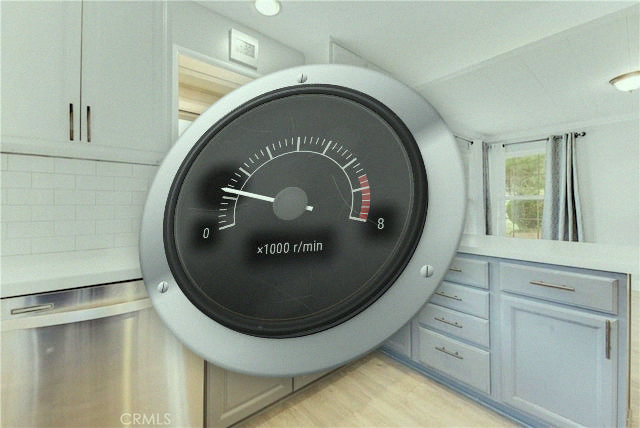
1200
